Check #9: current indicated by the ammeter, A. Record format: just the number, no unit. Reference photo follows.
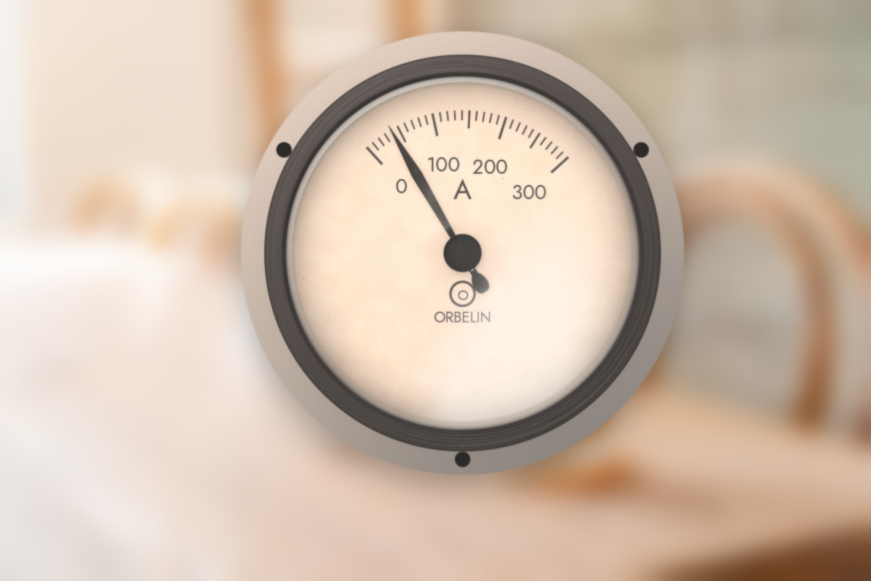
40
